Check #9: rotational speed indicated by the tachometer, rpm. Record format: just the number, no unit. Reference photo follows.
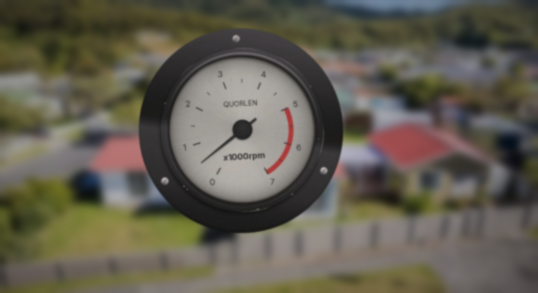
500
